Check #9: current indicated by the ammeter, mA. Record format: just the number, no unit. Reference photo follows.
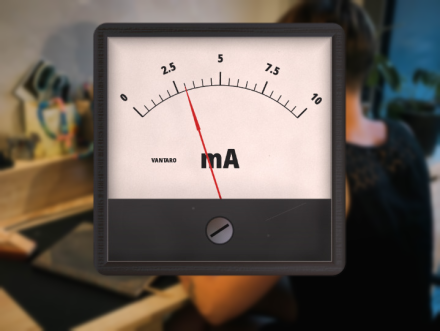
3
